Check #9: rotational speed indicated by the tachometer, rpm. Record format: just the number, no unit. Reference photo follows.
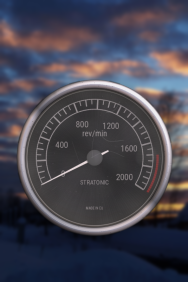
0
